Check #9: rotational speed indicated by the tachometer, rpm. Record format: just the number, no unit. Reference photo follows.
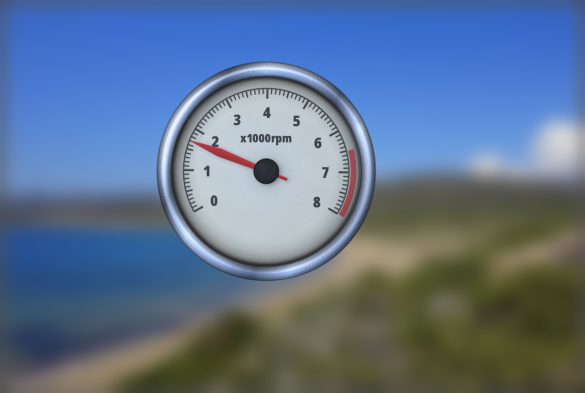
1700
